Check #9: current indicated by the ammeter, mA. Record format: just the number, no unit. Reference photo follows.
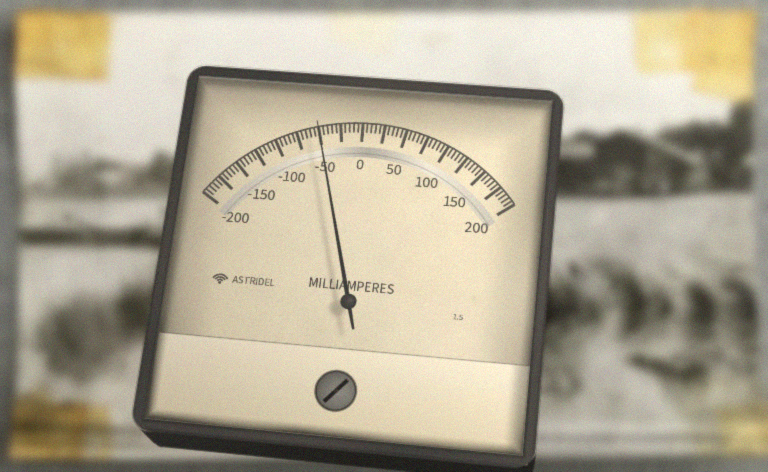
-50
